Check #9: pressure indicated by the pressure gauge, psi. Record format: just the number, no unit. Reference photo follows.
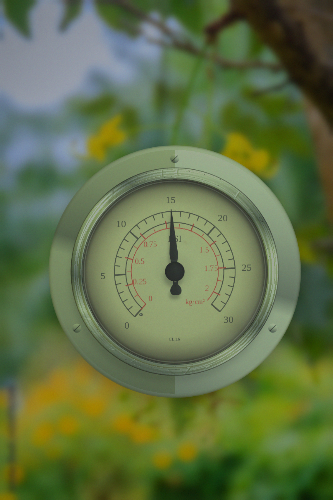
15
